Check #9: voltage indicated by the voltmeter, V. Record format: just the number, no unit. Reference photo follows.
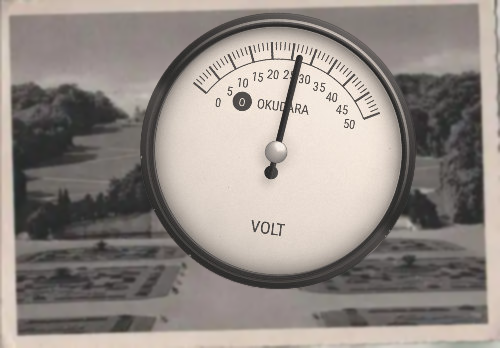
27
